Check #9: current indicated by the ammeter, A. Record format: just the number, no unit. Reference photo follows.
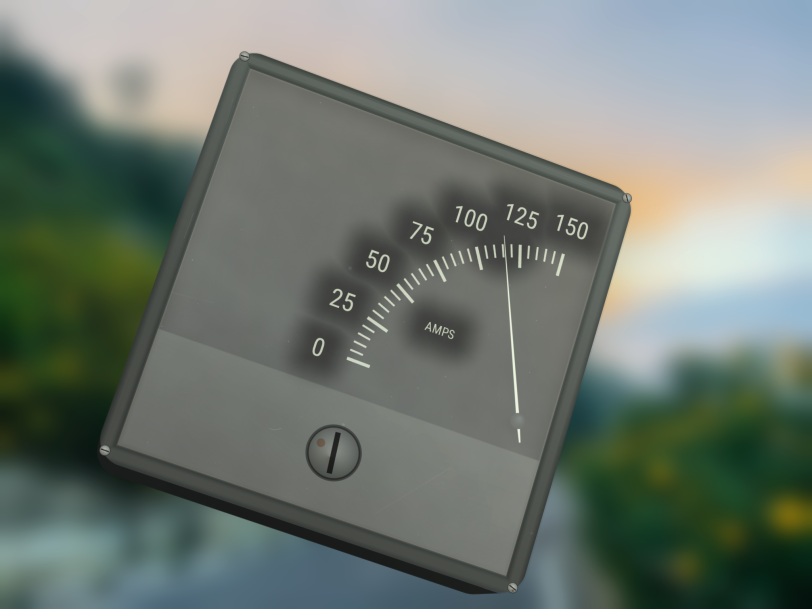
115
